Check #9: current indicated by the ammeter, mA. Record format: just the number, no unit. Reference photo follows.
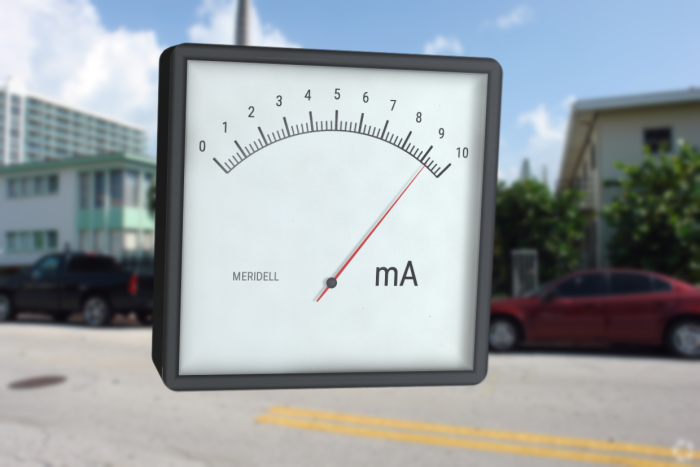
9.2
